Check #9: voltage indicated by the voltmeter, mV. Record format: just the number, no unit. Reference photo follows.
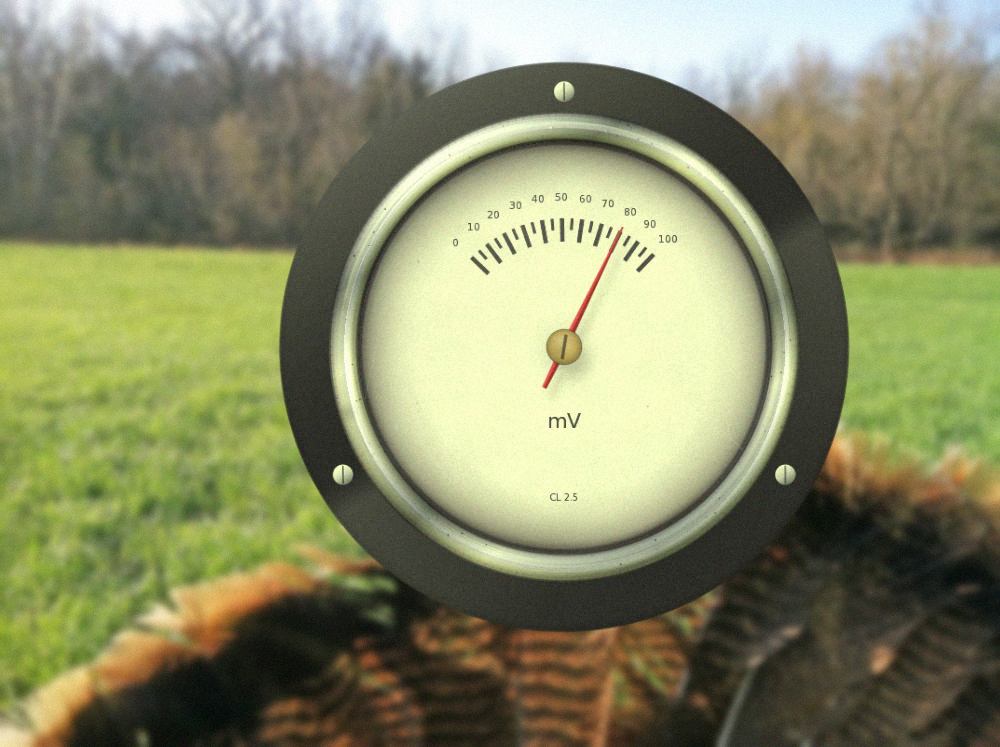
80
